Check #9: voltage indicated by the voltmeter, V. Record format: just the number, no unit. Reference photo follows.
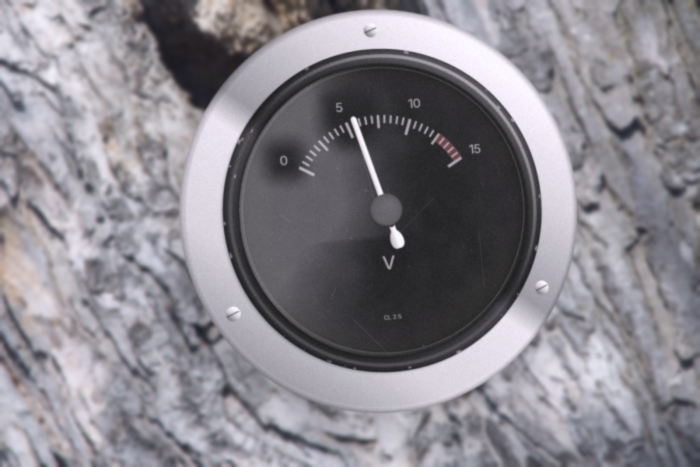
5.5
